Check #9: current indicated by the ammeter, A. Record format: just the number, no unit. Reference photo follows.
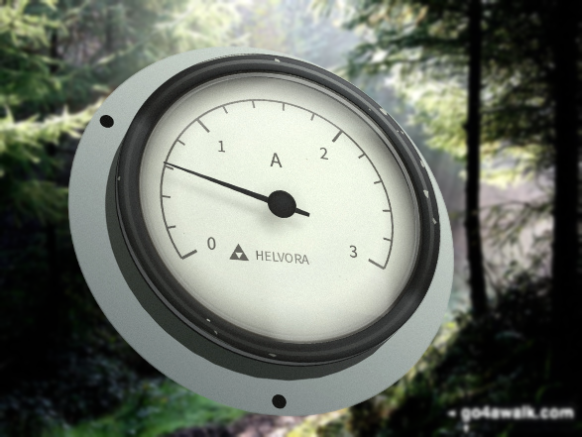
0.6
